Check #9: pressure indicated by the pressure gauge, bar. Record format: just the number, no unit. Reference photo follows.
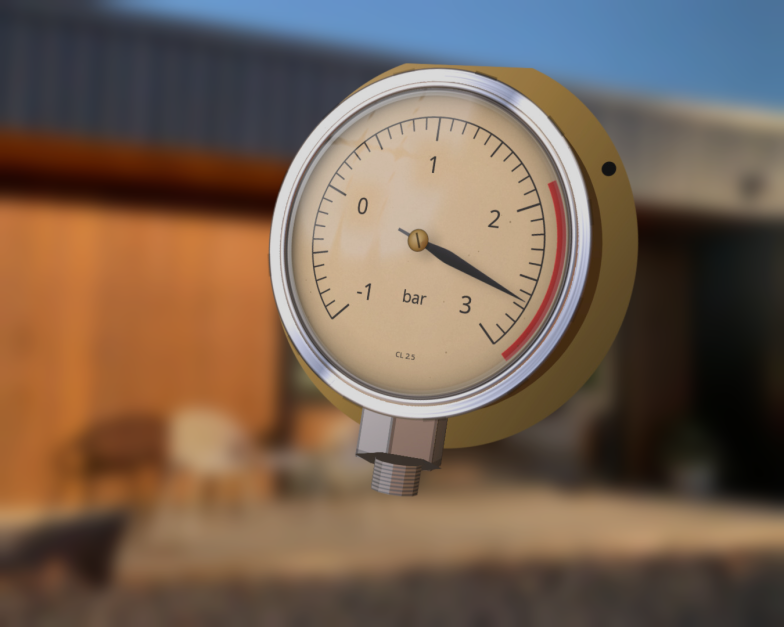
2.65
